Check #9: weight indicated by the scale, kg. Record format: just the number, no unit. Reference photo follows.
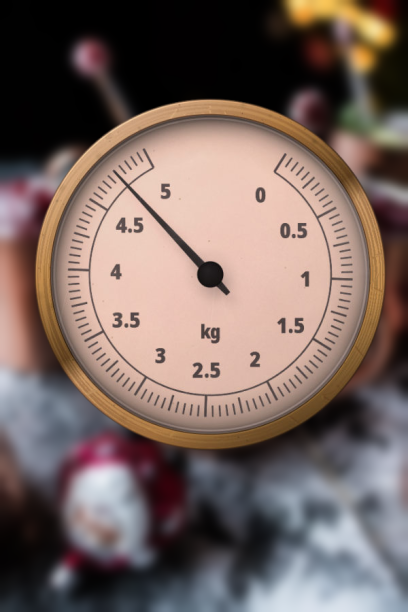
4.75
